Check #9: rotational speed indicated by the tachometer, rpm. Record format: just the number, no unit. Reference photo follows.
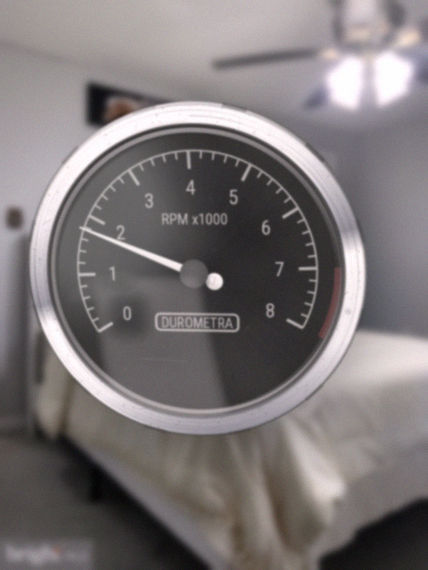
1800
